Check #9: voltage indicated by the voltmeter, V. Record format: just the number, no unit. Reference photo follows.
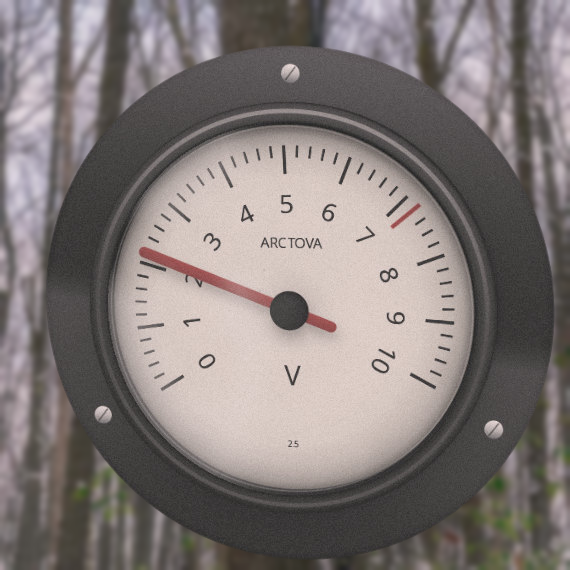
2.2
